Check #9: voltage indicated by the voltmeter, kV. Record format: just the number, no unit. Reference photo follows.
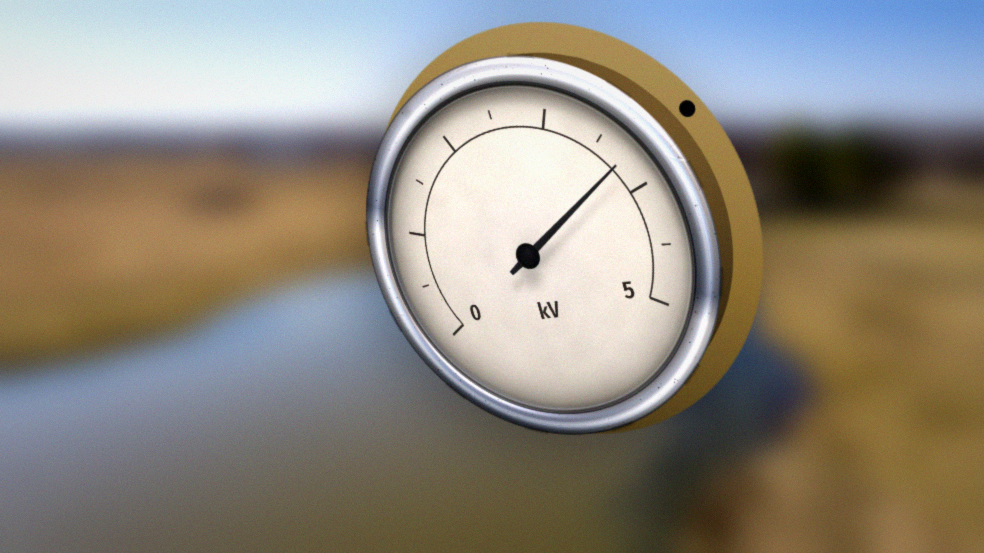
3.75
